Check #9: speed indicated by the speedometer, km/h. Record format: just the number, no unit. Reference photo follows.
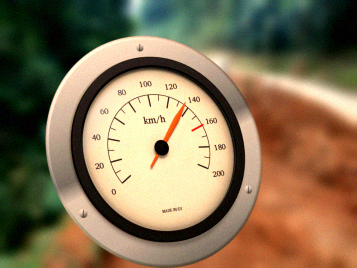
135
